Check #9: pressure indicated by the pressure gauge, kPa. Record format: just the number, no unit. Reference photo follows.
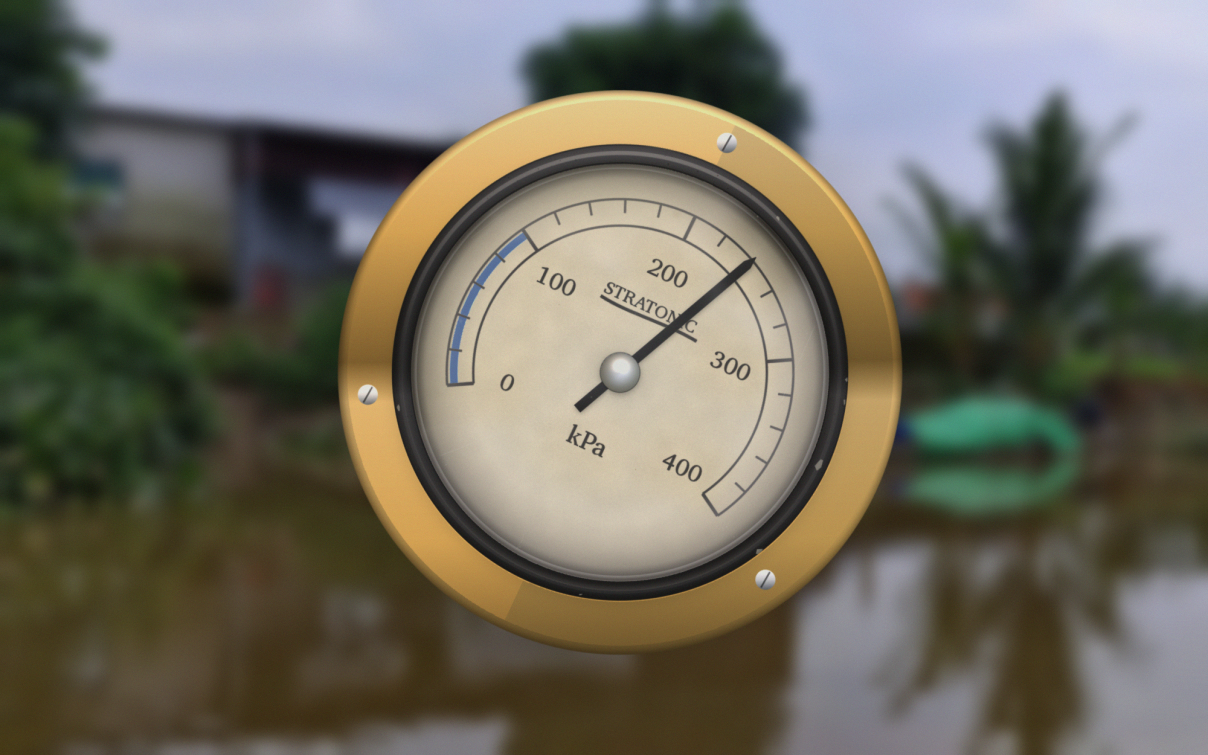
240
